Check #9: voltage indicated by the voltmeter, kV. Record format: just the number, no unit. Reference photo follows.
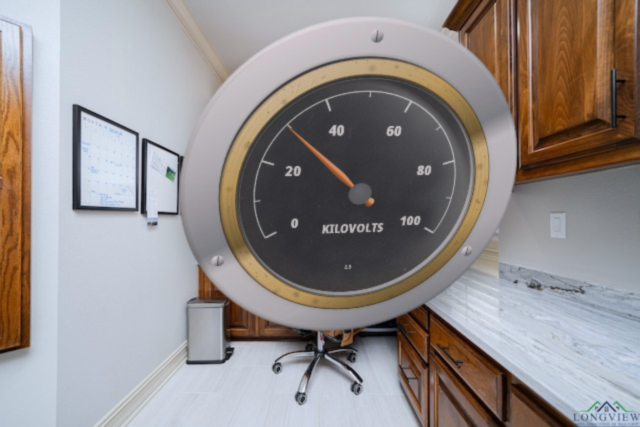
30
